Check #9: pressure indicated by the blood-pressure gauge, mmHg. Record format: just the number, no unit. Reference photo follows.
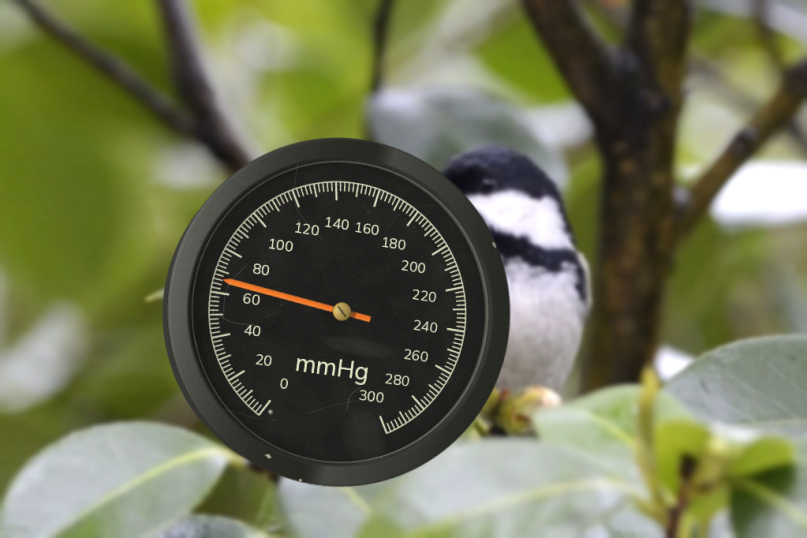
66
